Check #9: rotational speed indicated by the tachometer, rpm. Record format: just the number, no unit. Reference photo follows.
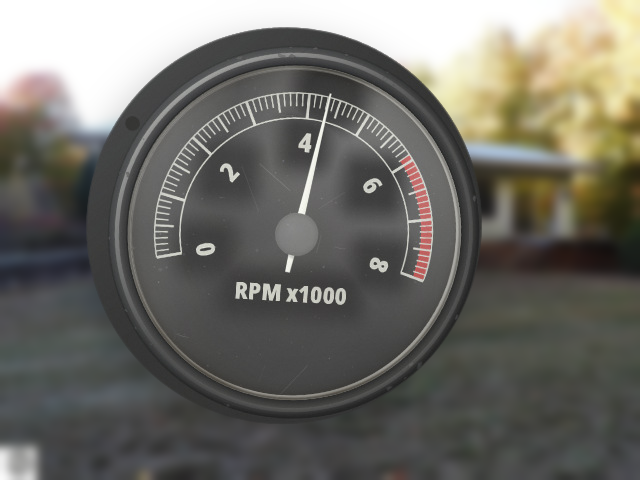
4300
